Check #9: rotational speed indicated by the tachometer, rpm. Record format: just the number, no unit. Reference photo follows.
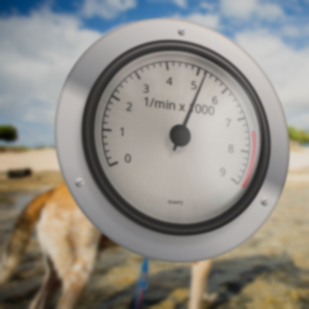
5200
